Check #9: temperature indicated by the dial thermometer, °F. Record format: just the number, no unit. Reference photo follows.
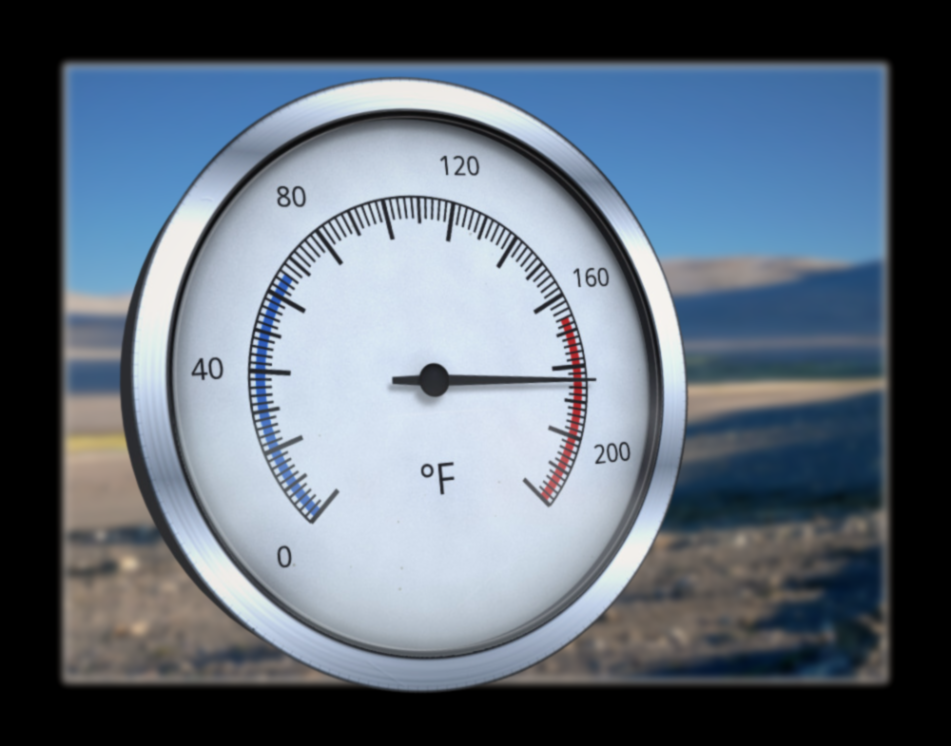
184
